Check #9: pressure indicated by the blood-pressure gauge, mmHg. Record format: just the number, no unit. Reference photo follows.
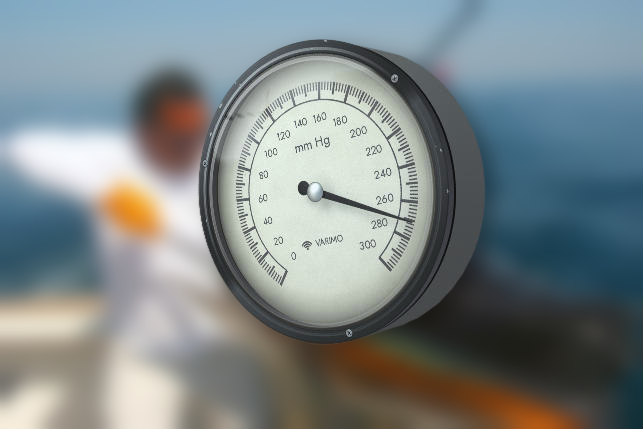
270
